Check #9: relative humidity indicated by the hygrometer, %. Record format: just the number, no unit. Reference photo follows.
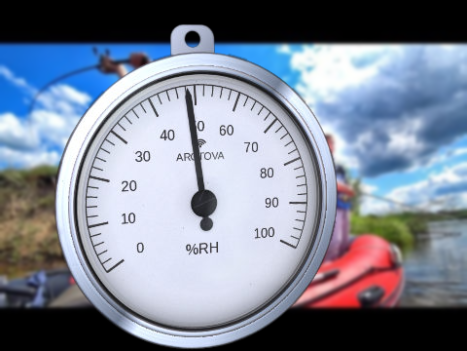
48
